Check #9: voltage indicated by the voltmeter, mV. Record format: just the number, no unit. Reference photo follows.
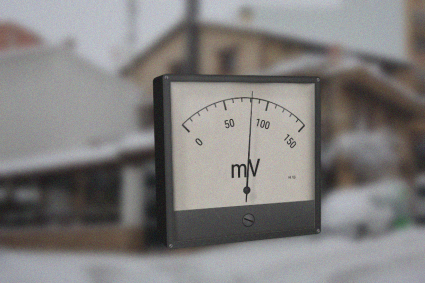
80
